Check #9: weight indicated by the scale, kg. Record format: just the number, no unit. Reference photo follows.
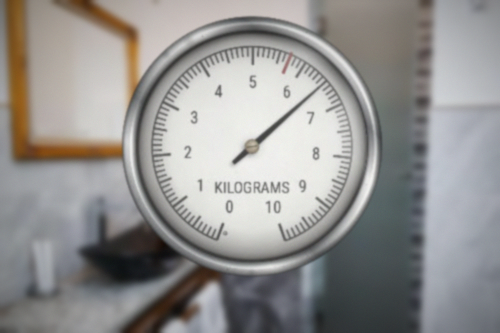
6.5
